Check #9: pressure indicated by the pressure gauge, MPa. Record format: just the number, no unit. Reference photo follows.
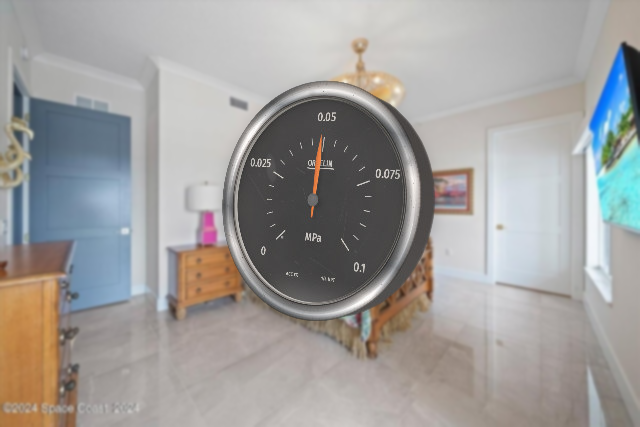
0.05
